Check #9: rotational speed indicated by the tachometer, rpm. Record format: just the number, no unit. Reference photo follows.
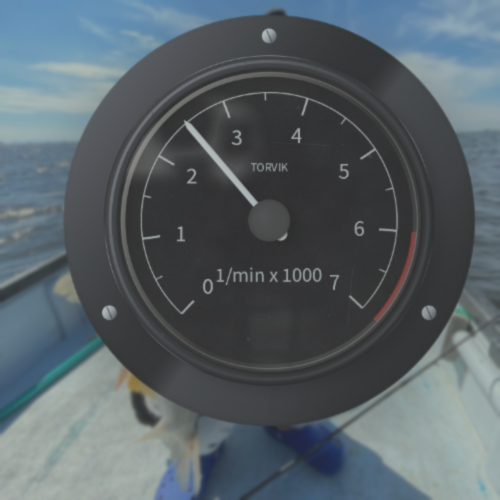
2500
